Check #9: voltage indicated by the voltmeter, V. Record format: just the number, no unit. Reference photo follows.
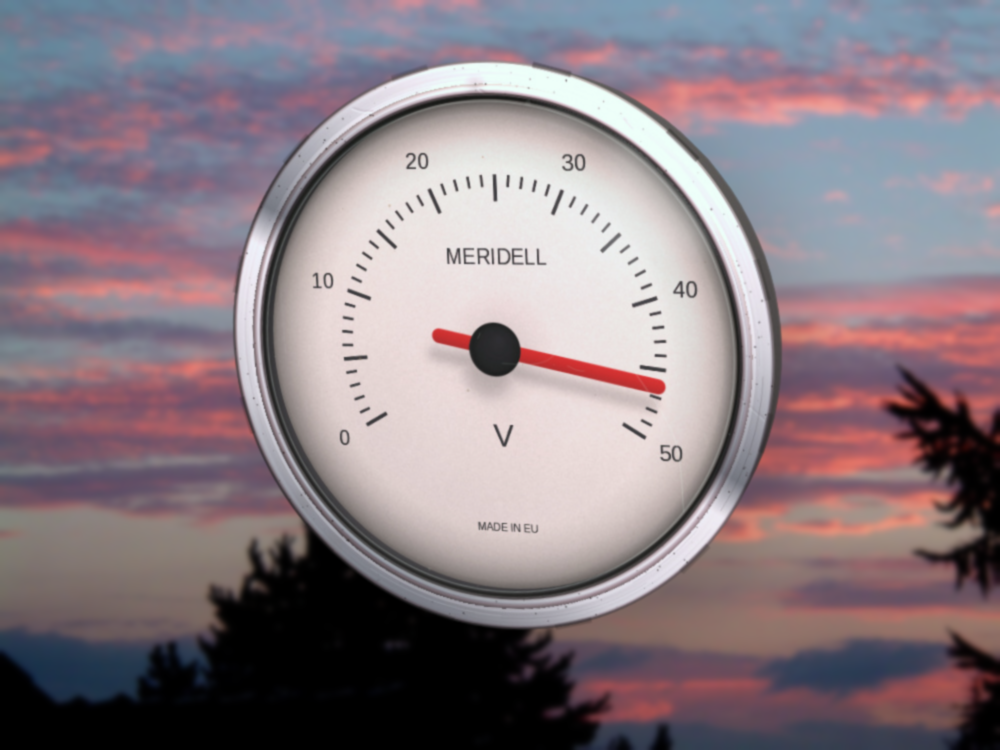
46
